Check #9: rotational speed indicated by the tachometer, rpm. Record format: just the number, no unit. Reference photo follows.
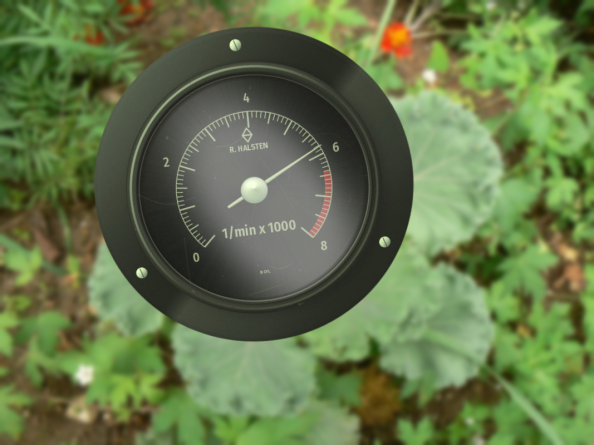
5800
